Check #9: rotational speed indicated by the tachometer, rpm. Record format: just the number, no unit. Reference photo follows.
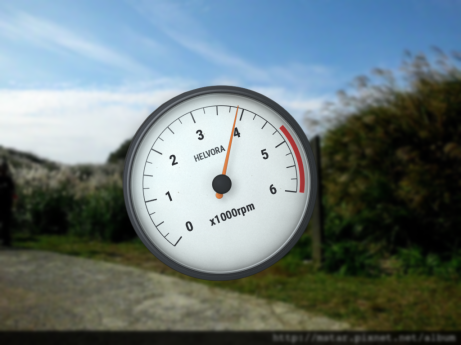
3875
